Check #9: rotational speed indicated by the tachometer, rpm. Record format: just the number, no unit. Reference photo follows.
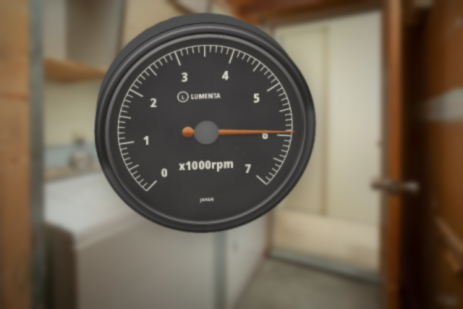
5900
